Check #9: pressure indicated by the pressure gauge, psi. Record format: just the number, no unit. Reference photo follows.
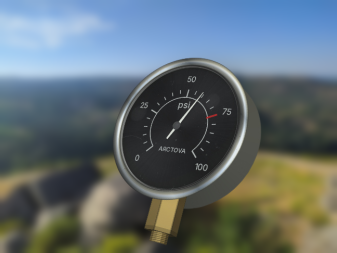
60
